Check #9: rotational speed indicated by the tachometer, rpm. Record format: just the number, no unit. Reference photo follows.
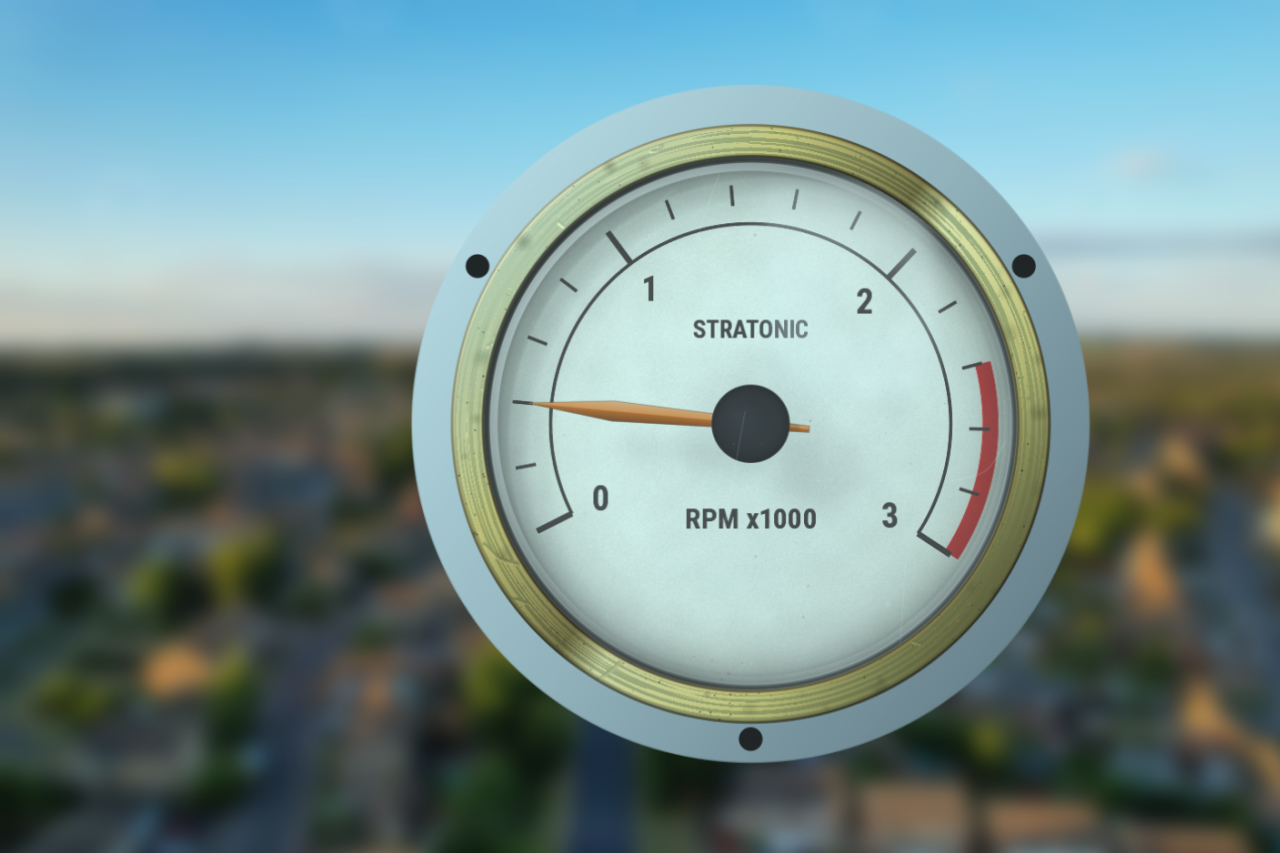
400
